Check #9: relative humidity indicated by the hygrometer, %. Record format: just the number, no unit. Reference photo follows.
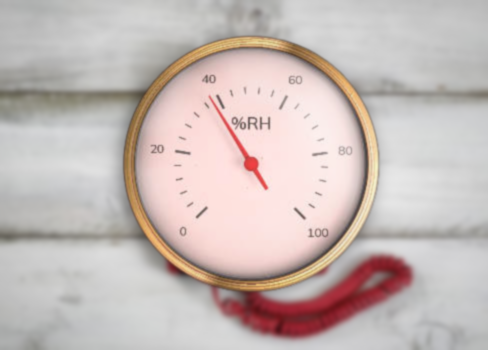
38
